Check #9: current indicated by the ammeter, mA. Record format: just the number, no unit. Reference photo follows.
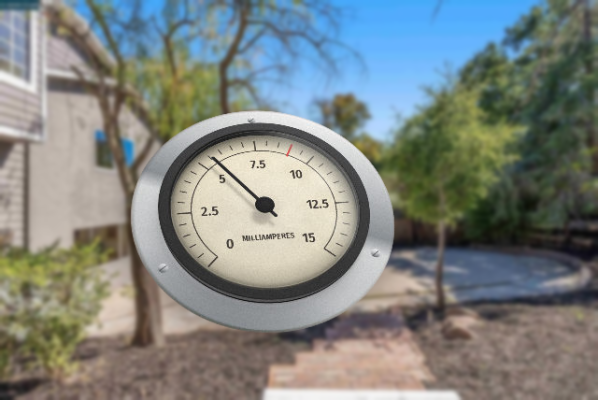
5.5
